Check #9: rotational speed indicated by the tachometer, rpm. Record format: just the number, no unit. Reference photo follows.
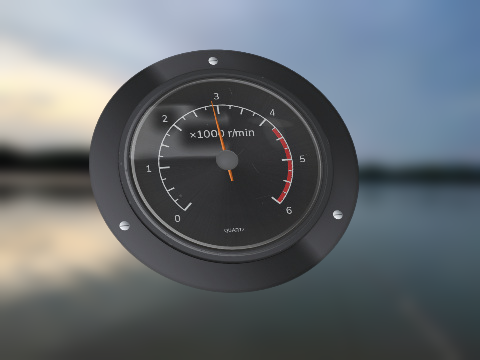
2875
